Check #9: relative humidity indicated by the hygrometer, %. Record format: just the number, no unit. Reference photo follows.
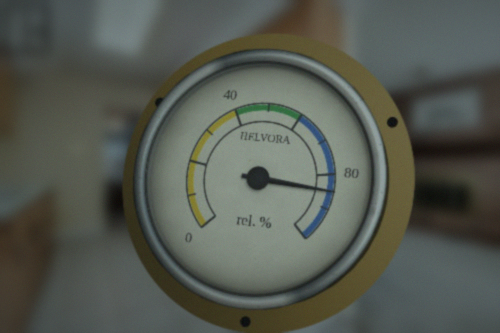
85
